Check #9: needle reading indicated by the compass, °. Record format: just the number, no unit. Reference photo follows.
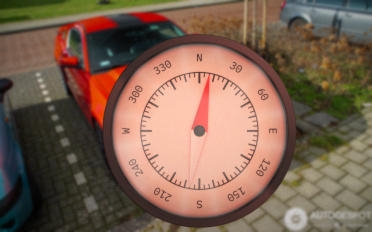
10
